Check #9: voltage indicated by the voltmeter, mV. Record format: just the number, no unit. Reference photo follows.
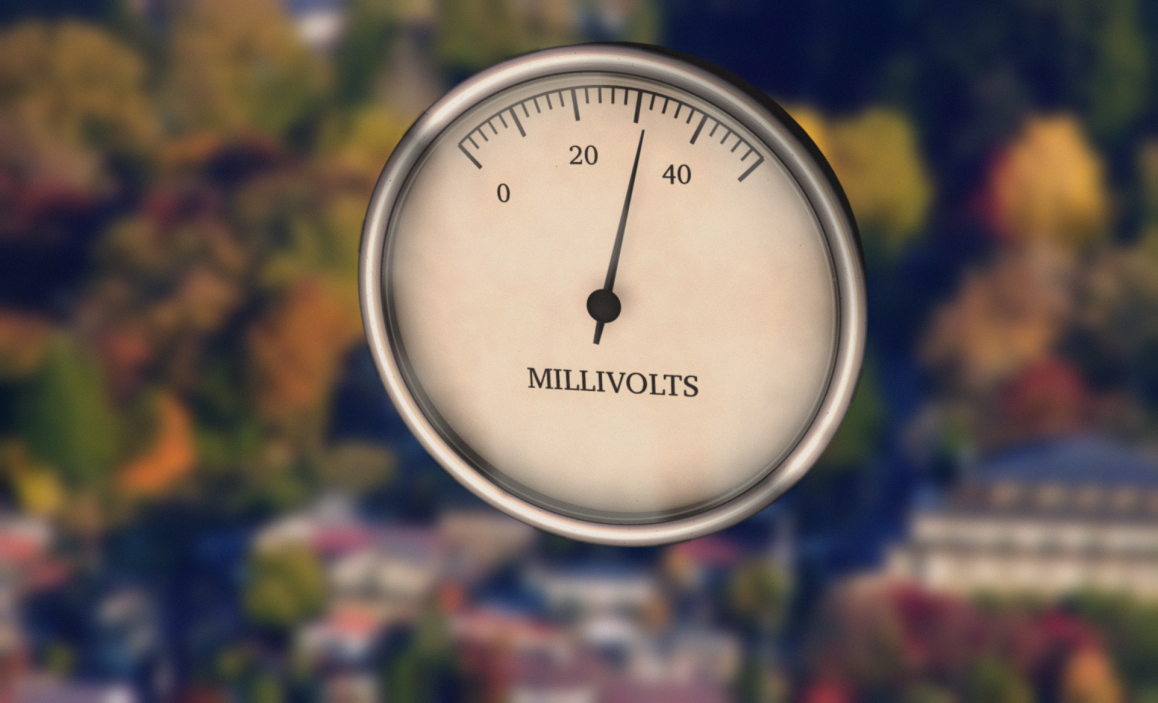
32
